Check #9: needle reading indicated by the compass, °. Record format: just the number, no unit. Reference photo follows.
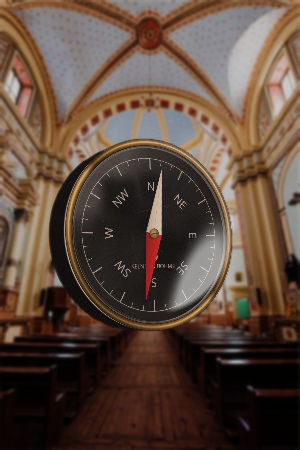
190
